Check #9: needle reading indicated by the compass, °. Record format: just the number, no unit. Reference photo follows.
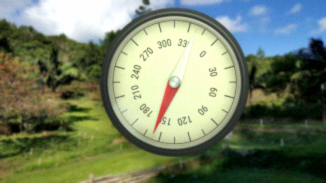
157.5
